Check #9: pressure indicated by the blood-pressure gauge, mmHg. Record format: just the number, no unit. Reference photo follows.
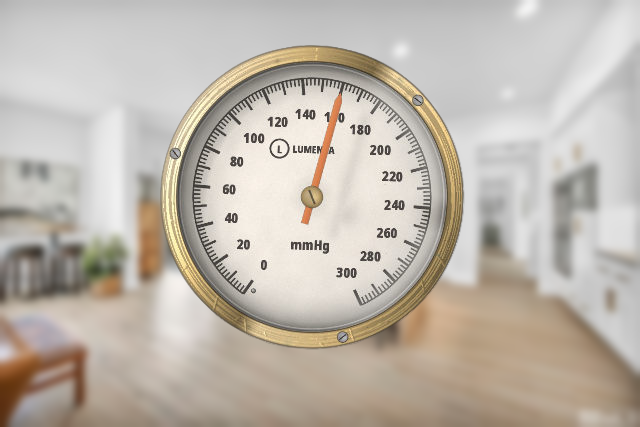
160
